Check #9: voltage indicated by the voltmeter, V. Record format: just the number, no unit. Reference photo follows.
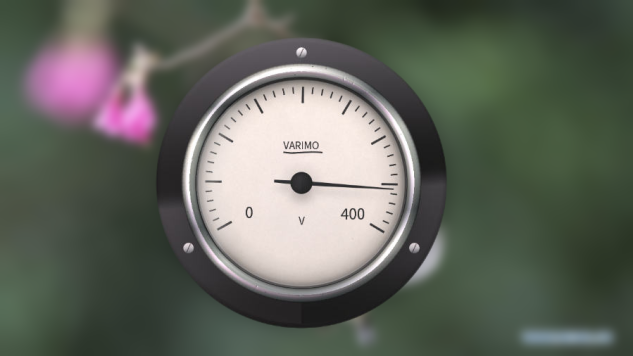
355
